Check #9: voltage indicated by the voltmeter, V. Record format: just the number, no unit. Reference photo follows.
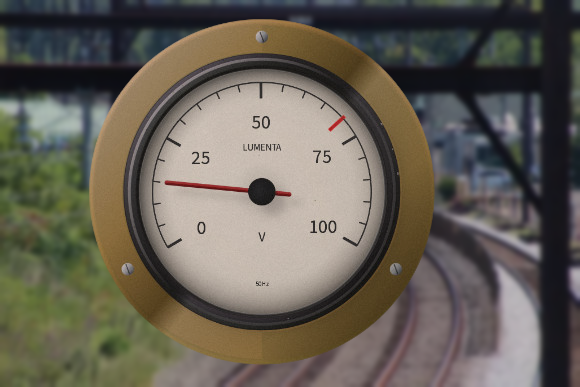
15
